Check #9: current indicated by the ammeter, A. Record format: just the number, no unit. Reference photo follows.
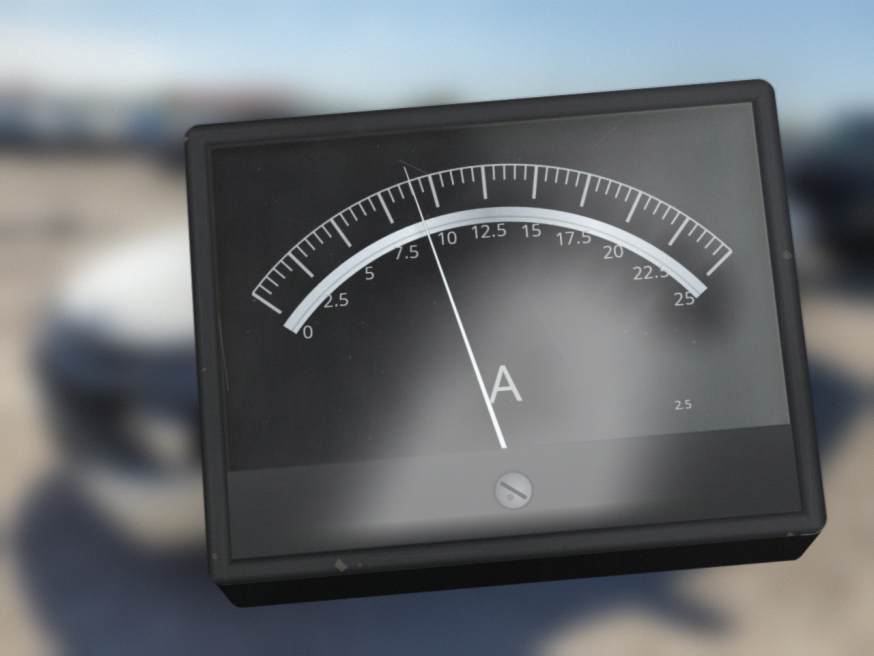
9
